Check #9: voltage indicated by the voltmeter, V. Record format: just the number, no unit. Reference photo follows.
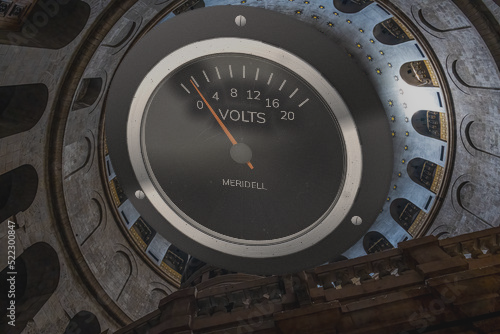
2
